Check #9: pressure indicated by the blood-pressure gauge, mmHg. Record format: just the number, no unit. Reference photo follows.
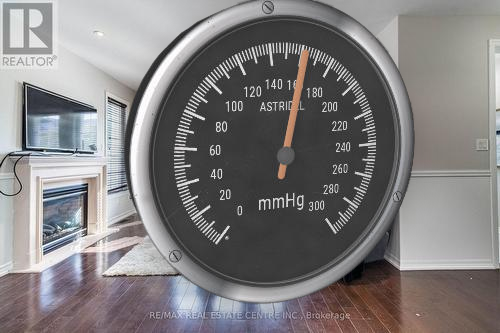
160
